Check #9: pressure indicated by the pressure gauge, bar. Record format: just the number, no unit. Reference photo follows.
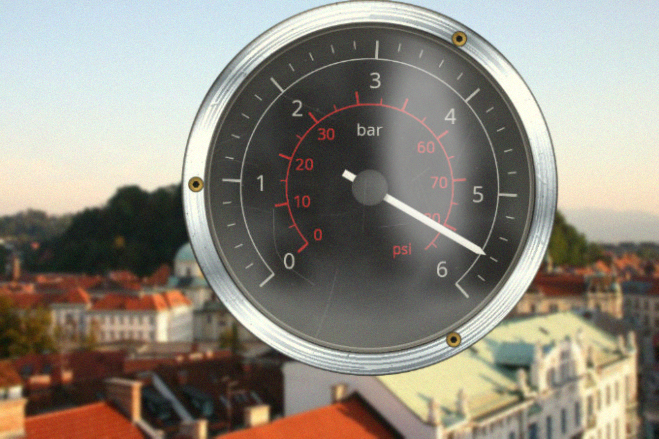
5.6
